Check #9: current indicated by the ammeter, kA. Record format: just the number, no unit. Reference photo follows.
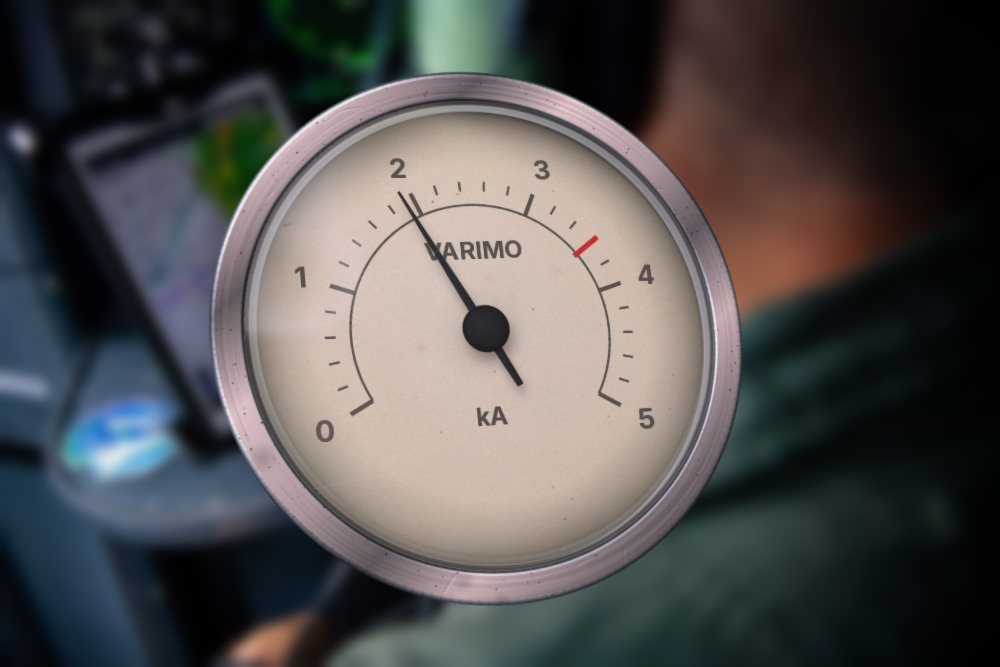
1.9
